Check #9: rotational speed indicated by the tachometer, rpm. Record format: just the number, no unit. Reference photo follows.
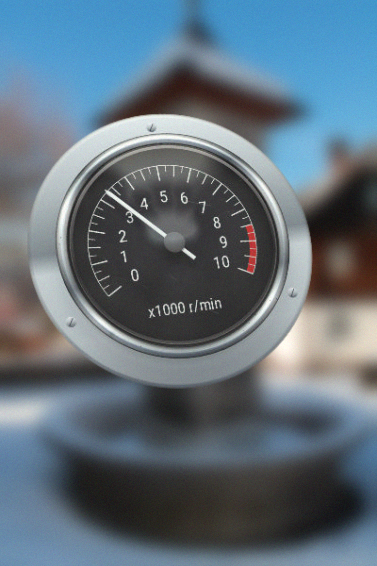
3250
